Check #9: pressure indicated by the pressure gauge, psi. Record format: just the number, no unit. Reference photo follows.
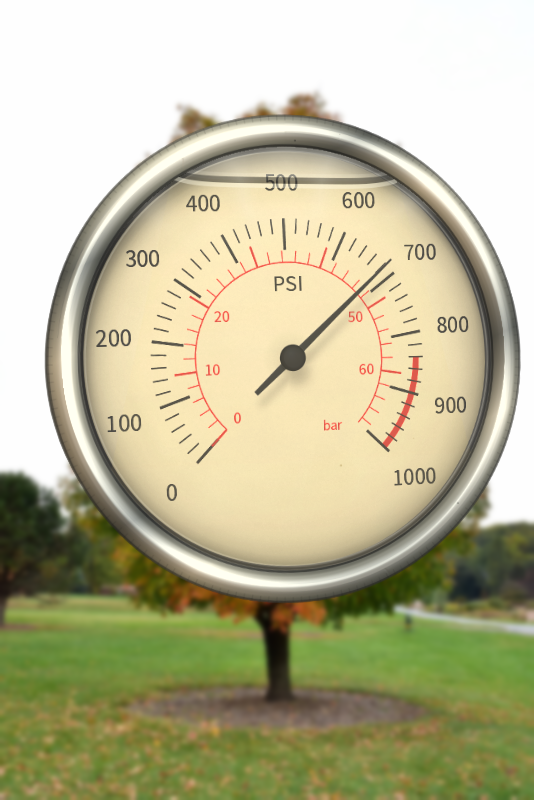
680
